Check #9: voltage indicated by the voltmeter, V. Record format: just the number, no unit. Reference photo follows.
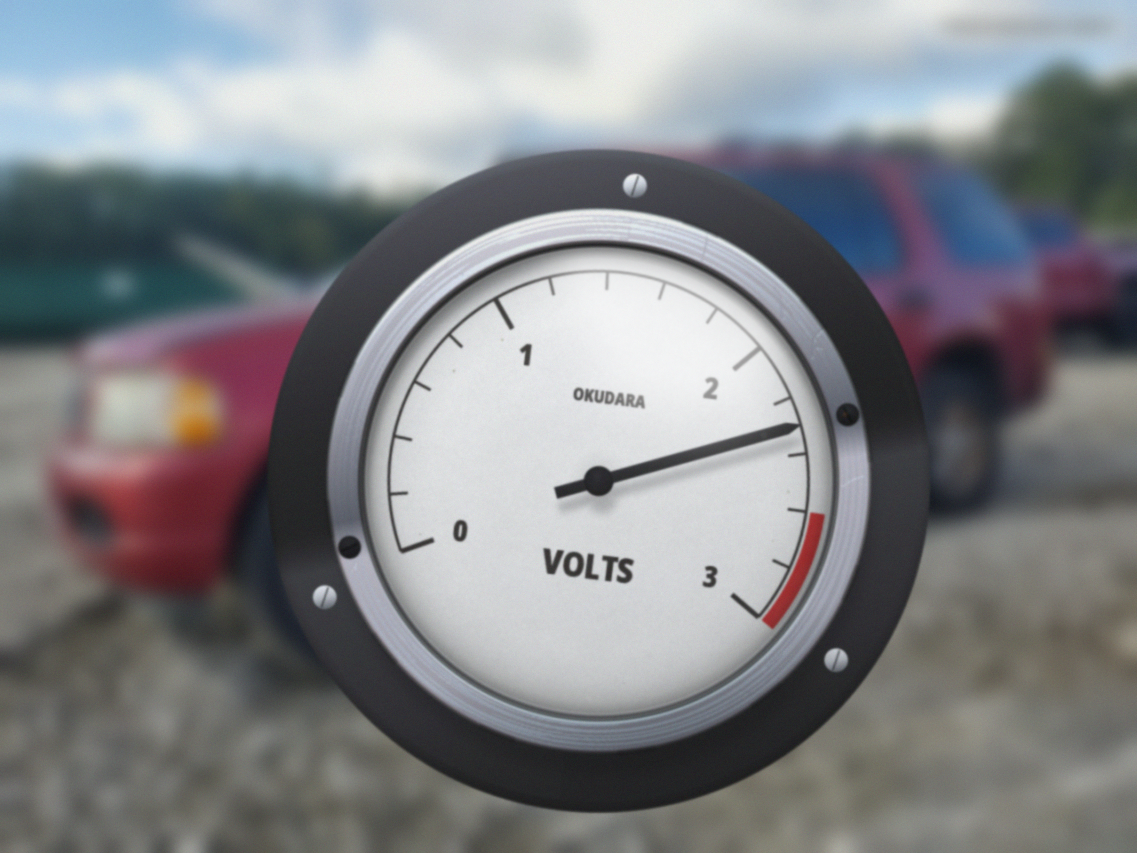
2.3
